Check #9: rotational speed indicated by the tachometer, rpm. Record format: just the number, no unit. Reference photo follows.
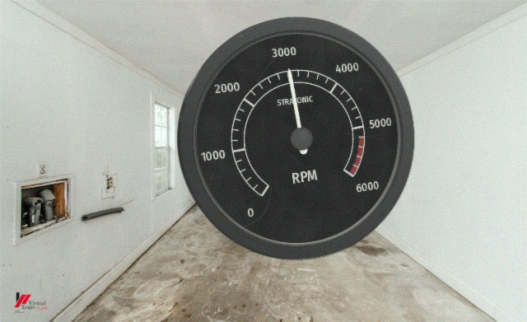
3000
